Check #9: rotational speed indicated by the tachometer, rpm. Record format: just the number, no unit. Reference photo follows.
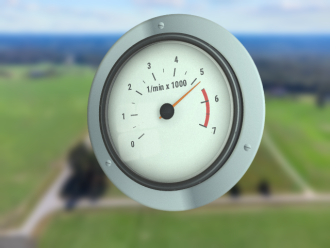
5250
